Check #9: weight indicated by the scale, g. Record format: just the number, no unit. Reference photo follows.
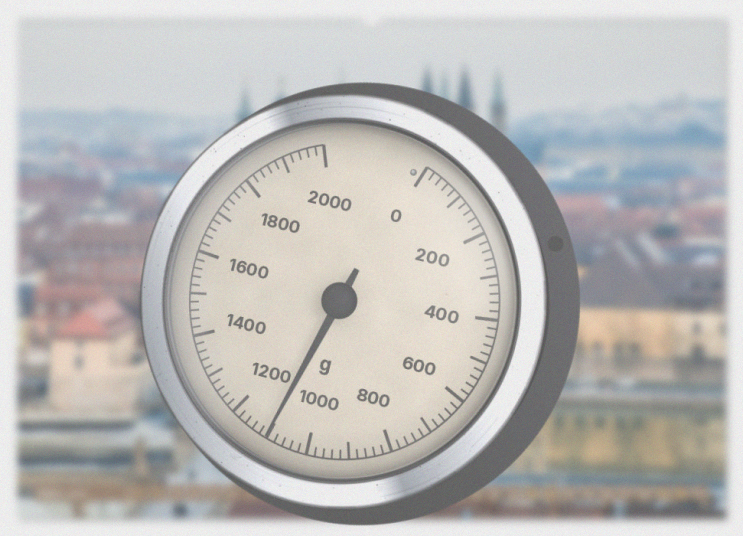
1100
